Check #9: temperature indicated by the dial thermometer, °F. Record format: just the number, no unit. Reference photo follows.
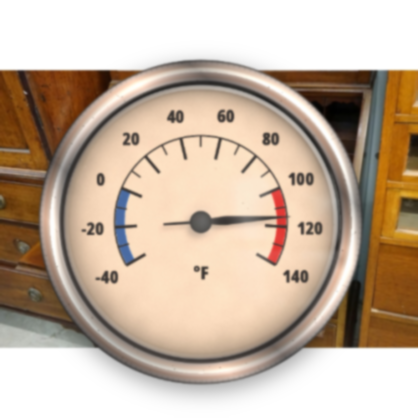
115
